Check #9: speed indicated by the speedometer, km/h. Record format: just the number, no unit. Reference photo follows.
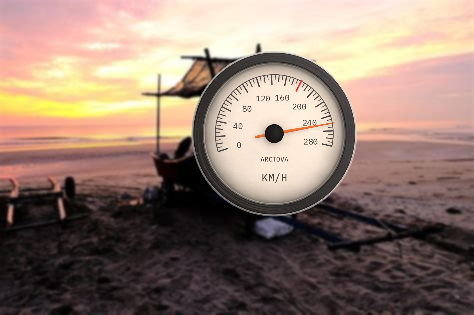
250
